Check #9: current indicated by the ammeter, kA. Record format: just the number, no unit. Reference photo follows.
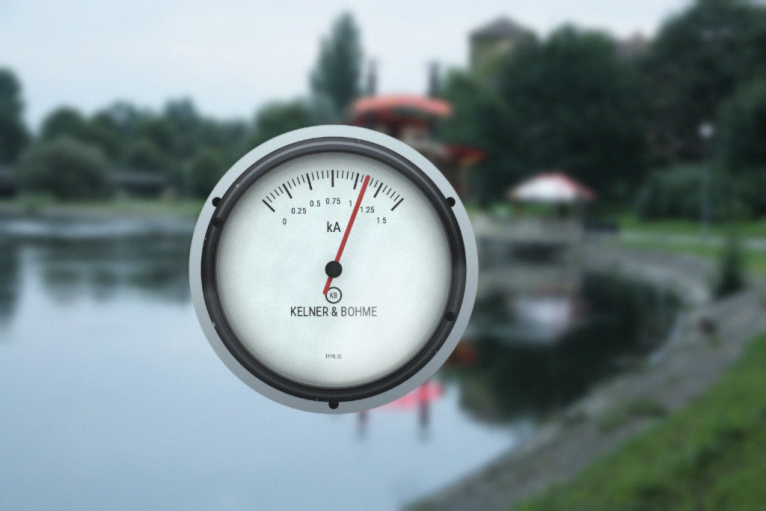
1.1
